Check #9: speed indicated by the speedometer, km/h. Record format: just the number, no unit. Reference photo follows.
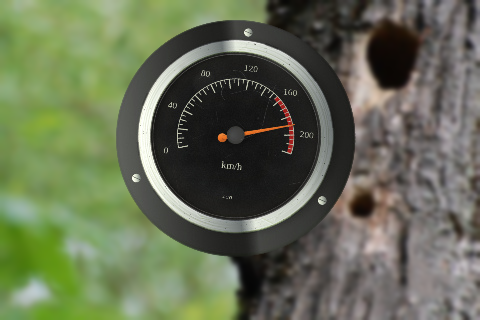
190
